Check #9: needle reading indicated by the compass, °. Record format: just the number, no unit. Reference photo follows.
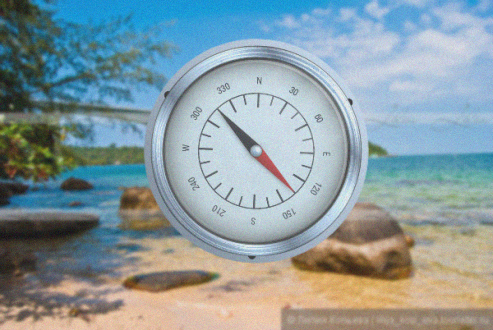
135
